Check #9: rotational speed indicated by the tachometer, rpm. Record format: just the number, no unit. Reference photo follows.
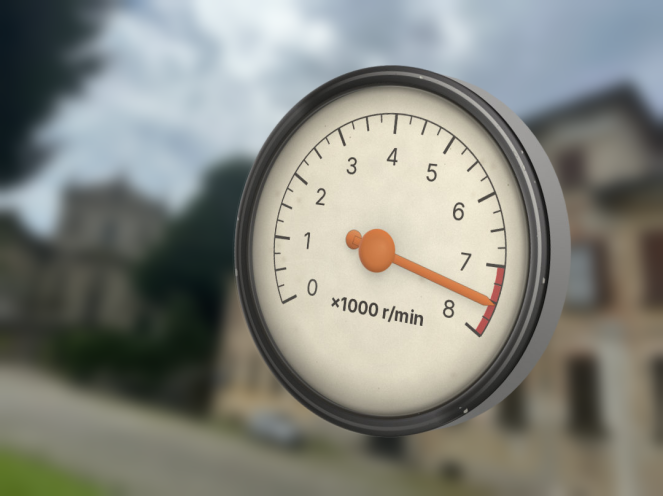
7500
